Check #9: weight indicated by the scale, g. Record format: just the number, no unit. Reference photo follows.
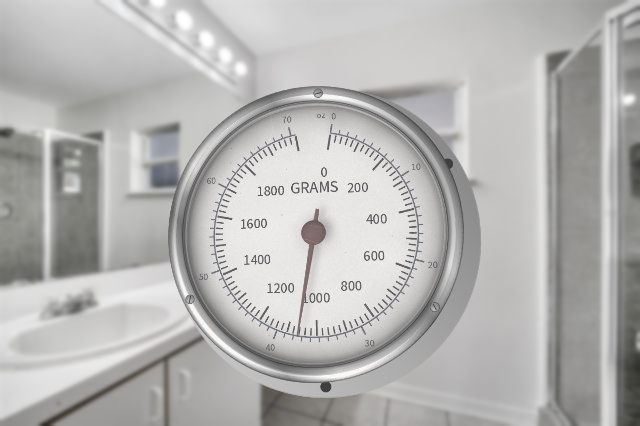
1060
